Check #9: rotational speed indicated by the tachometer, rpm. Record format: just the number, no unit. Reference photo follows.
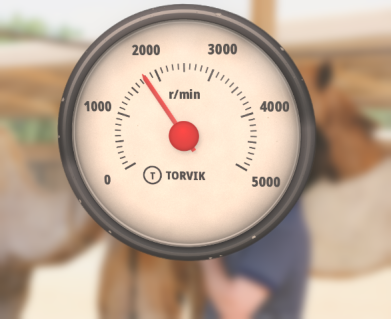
1800
